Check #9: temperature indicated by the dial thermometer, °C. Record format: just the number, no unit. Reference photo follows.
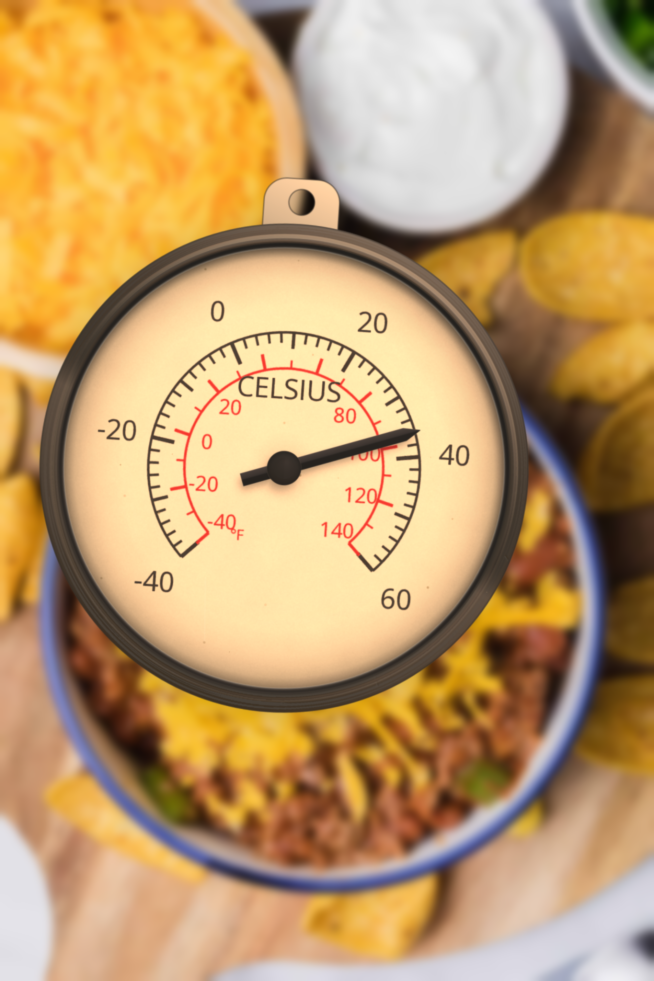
36
